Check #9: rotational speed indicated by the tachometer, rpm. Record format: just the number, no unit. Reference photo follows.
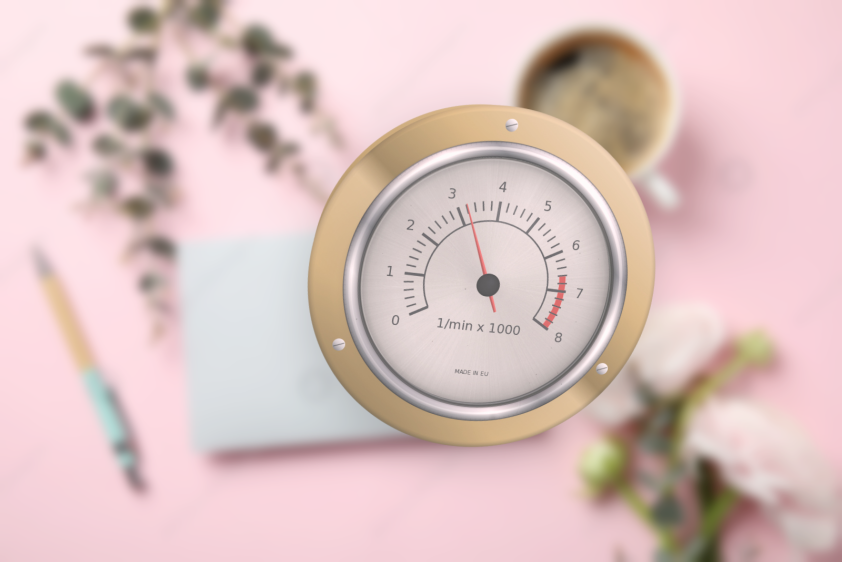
3200
